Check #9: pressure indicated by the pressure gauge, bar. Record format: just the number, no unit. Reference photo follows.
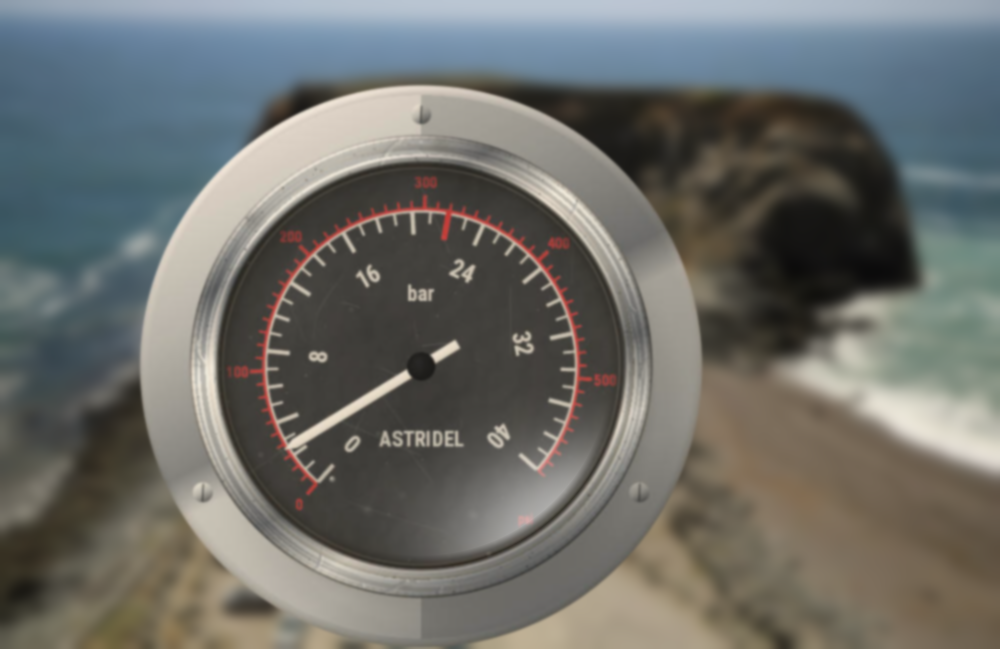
2.5
